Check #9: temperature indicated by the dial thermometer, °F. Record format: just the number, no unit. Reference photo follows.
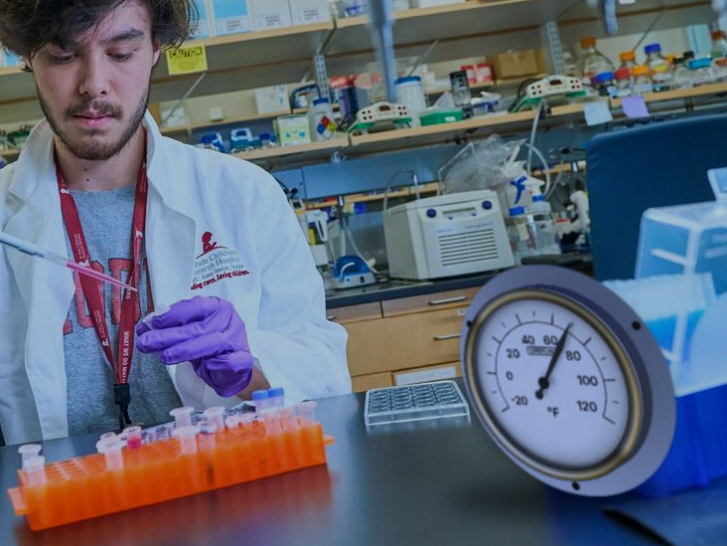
70
